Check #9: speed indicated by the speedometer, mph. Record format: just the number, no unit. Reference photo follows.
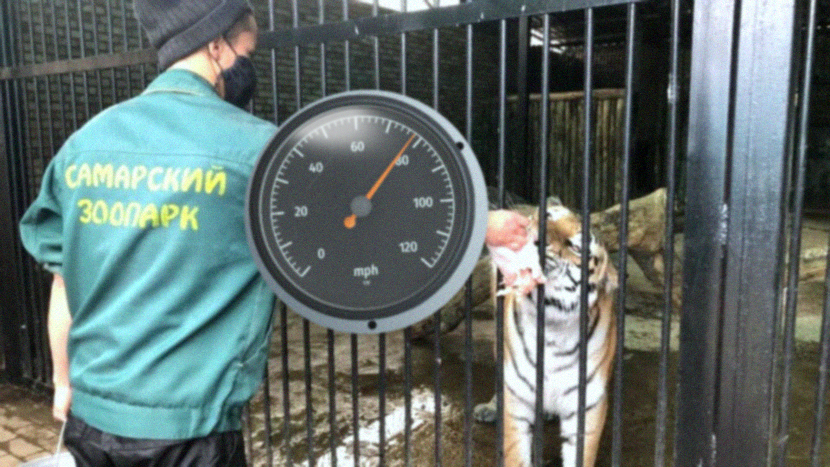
78
